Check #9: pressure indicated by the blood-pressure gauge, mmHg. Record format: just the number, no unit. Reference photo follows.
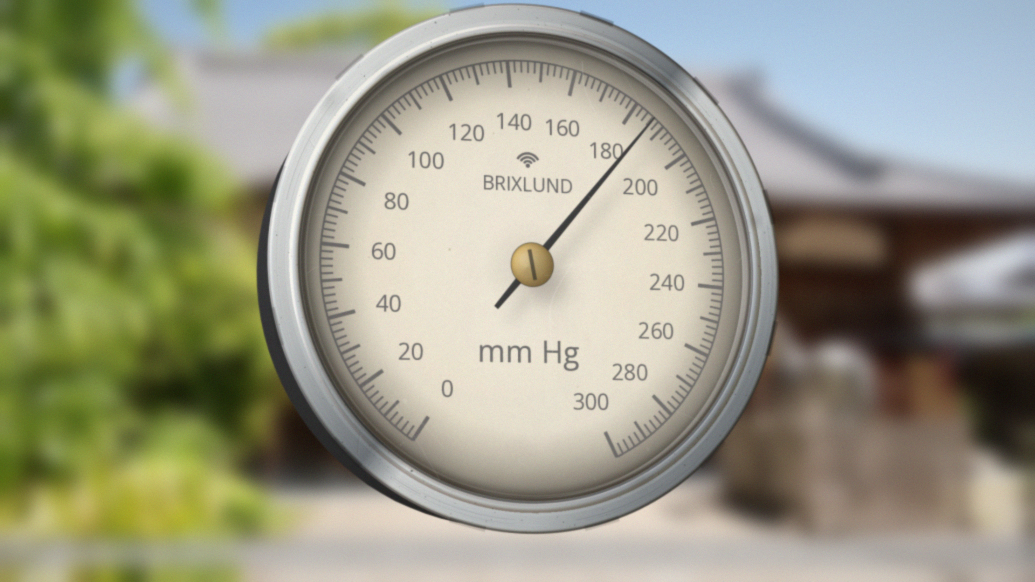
186
